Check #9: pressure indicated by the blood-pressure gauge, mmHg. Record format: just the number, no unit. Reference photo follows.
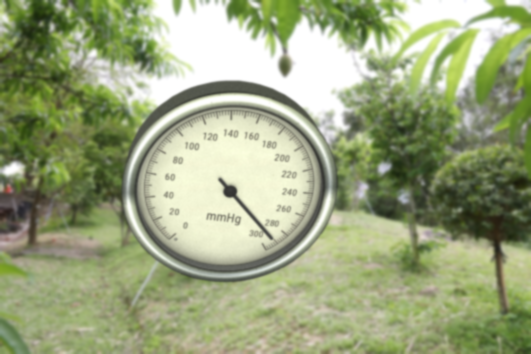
290
